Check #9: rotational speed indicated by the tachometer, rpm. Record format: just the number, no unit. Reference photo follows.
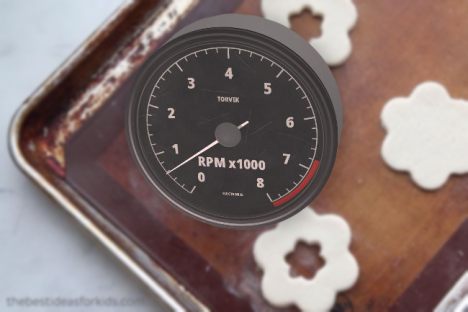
600
